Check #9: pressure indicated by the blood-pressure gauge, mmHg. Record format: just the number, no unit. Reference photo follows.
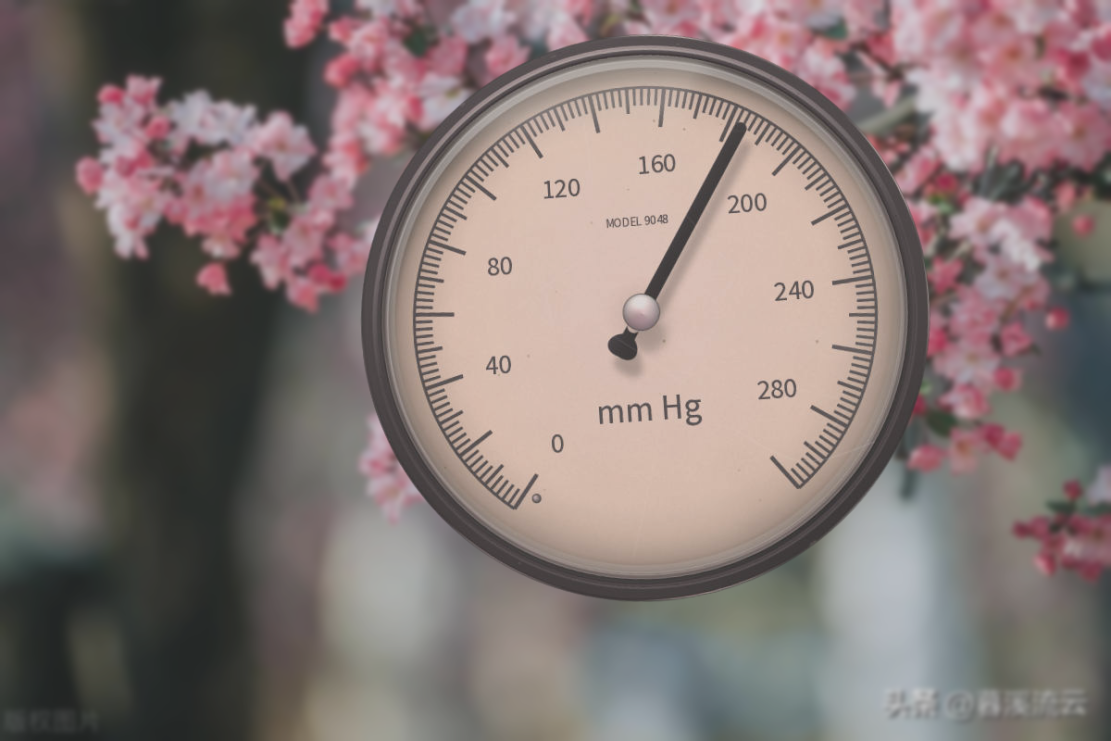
184
